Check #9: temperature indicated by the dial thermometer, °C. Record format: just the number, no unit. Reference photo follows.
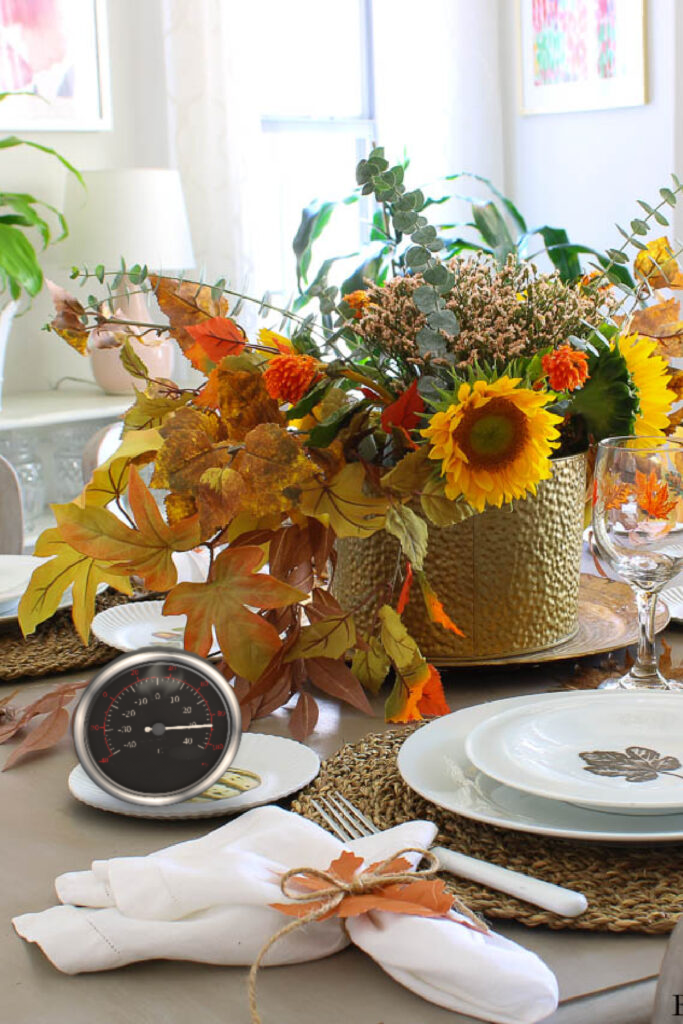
30
